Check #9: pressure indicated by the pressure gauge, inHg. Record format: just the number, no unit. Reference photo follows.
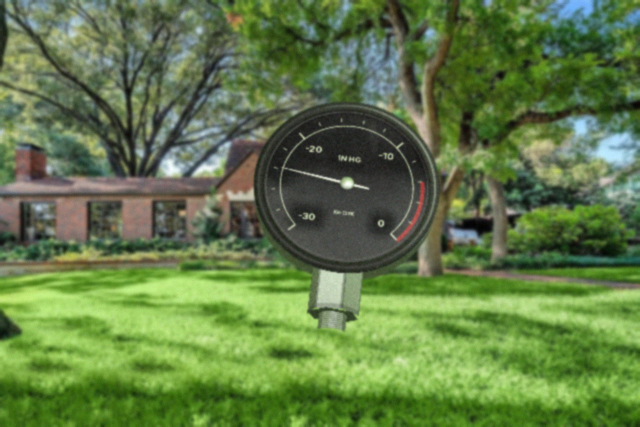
-24
